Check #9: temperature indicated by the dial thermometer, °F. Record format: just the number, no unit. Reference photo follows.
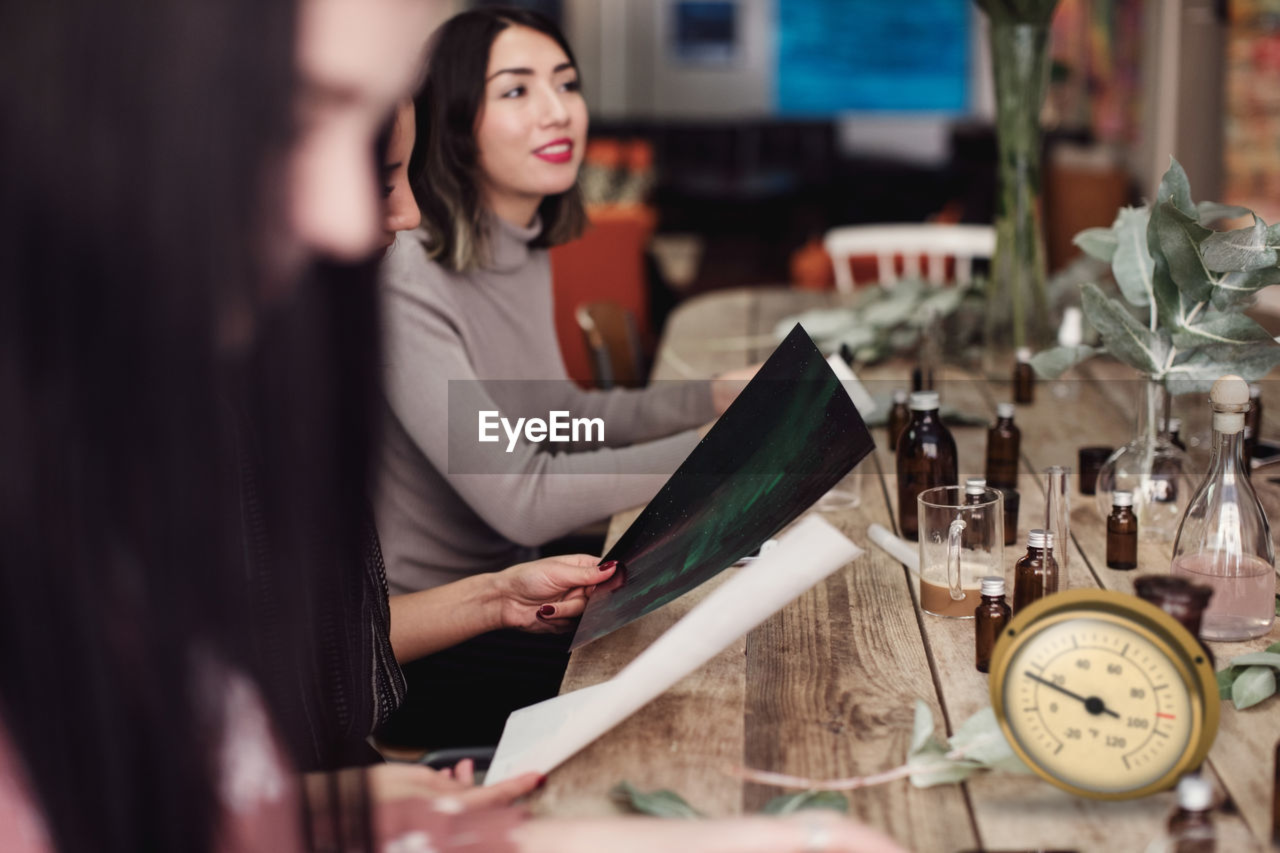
16
